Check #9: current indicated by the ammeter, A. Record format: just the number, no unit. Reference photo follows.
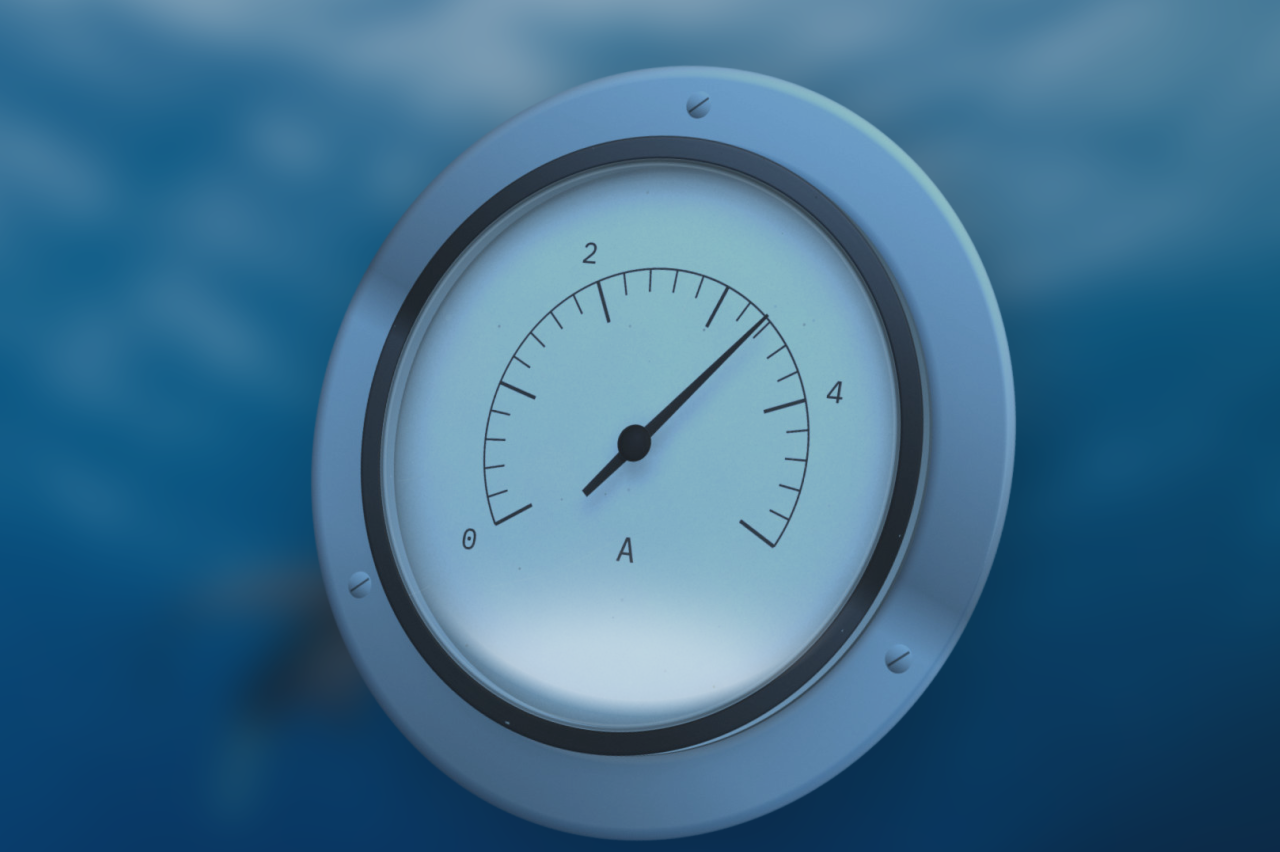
3.4
